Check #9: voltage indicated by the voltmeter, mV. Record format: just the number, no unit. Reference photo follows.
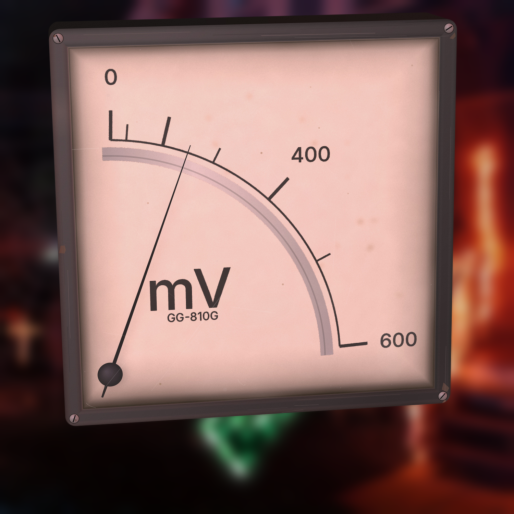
250
